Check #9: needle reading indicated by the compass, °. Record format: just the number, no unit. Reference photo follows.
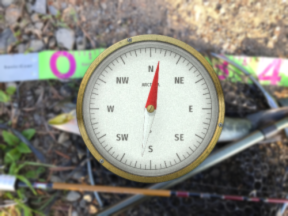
10
